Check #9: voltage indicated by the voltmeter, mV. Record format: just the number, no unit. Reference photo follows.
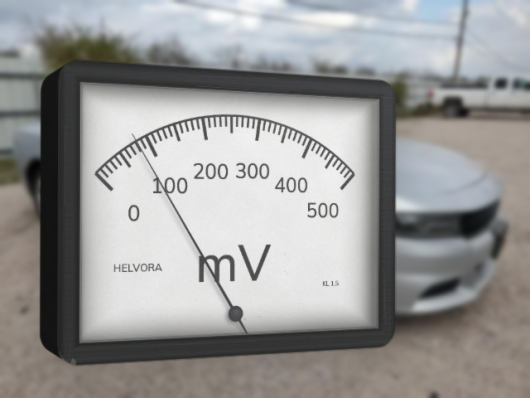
80
